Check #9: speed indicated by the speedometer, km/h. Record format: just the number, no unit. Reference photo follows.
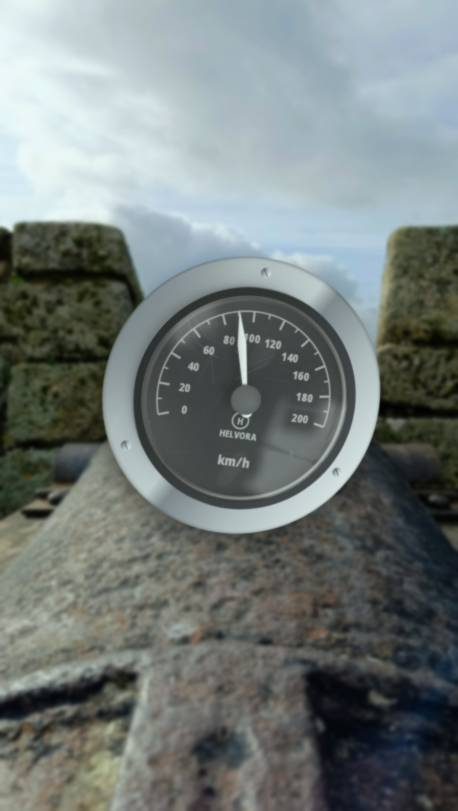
90
